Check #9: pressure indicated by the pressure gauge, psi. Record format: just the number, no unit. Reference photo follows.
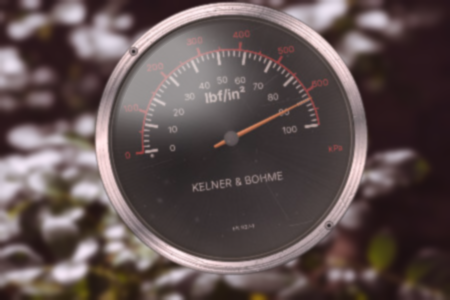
90
